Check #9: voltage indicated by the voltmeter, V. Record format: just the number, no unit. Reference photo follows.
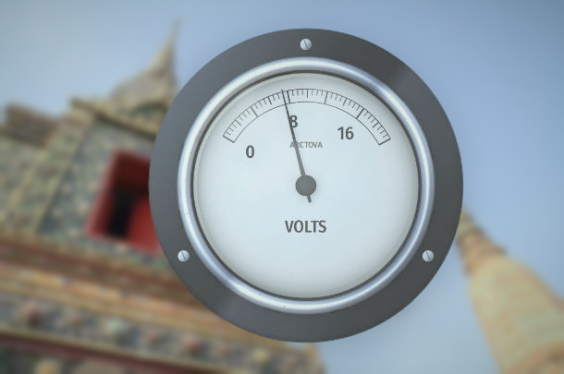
7.5
